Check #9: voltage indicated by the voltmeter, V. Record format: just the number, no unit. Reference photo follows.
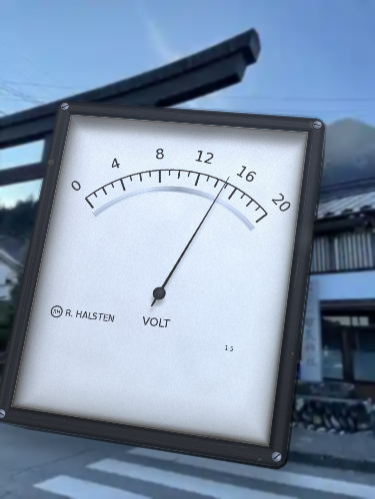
15
